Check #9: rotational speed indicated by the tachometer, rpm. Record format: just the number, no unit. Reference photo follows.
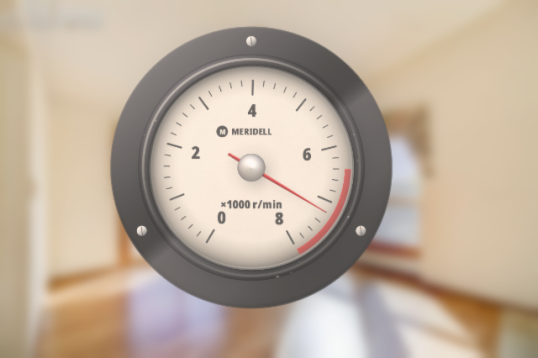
7200
